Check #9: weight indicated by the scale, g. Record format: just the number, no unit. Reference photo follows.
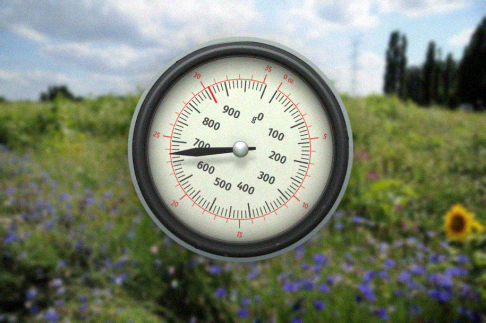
670
